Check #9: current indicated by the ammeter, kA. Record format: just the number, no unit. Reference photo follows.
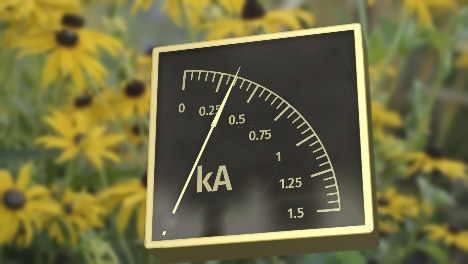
0.35
